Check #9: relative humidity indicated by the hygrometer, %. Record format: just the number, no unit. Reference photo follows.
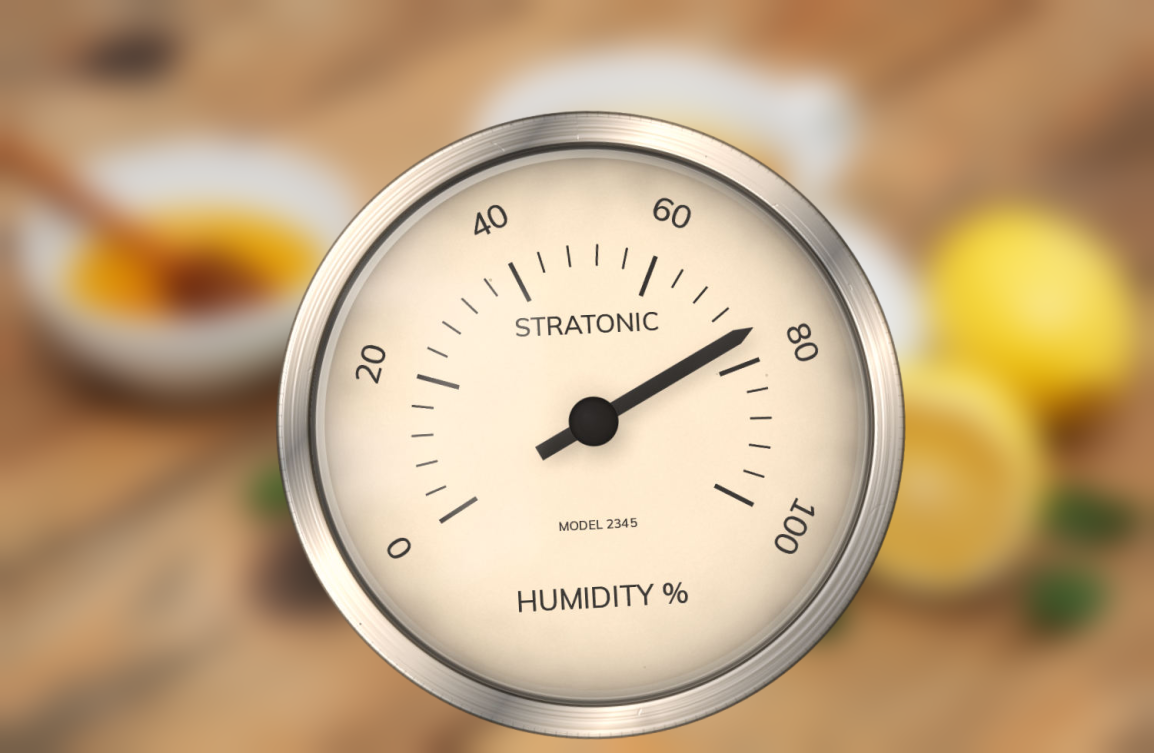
76
